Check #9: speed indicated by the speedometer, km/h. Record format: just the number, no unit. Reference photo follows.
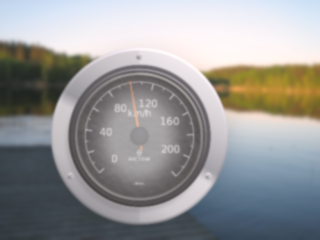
100
